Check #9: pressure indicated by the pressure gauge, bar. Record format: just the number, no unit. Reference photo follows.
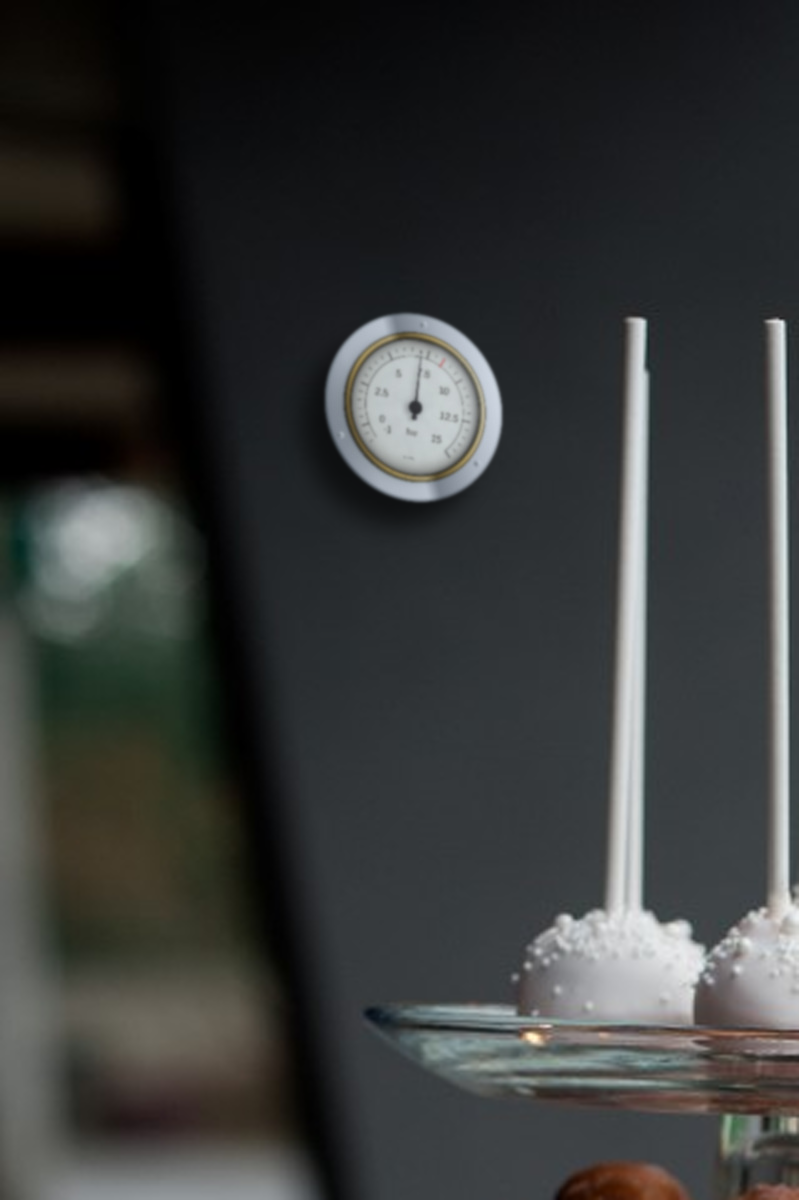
7
